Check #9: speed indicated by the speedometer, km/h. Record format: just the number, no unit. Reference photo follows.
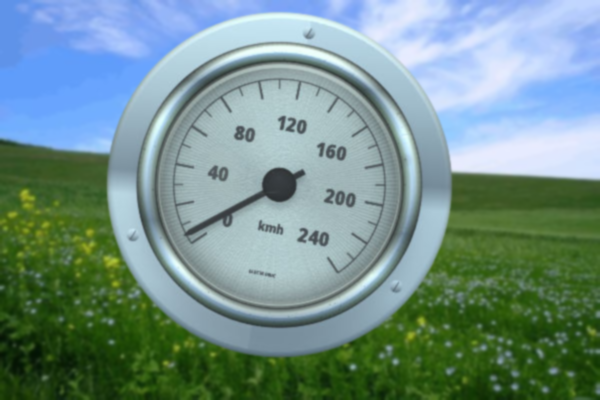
5
